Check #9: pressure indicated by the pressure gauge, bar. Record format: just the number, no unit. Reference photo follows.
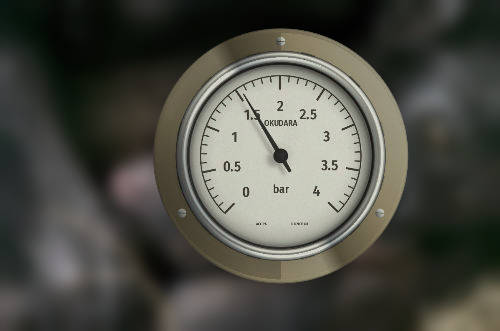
1.55
